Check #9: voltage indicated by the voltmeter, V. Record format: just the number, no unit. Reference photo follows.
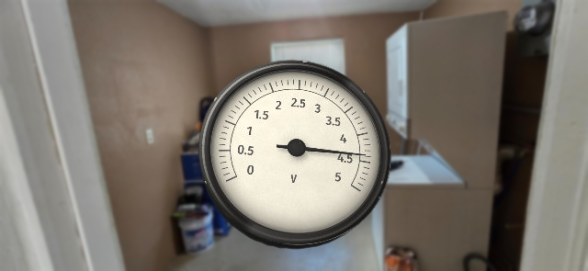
4.4
